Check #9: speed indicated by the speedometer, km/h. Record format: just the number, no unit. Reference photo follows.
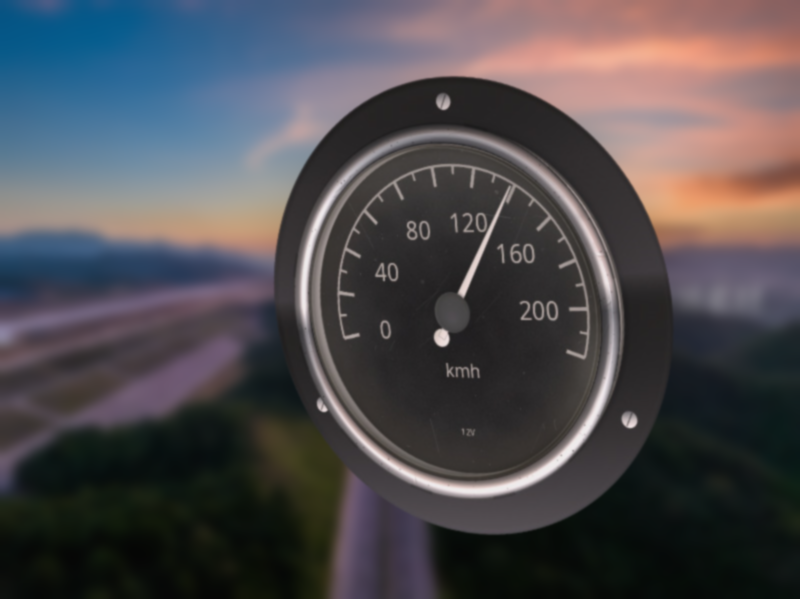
140
